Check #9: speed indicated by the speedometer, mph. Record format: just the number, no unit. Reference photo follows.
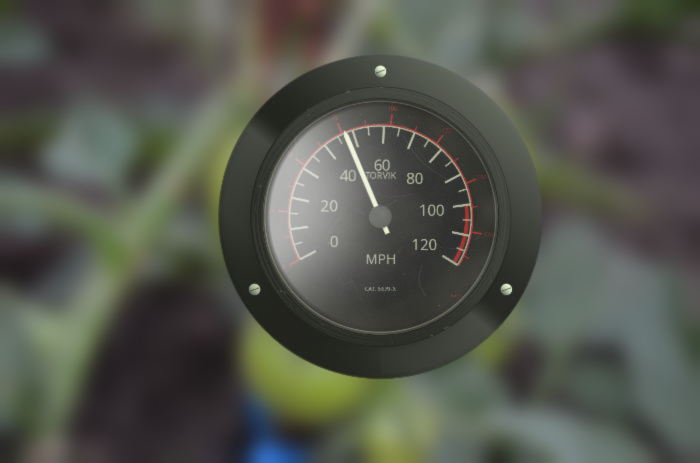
47.5
